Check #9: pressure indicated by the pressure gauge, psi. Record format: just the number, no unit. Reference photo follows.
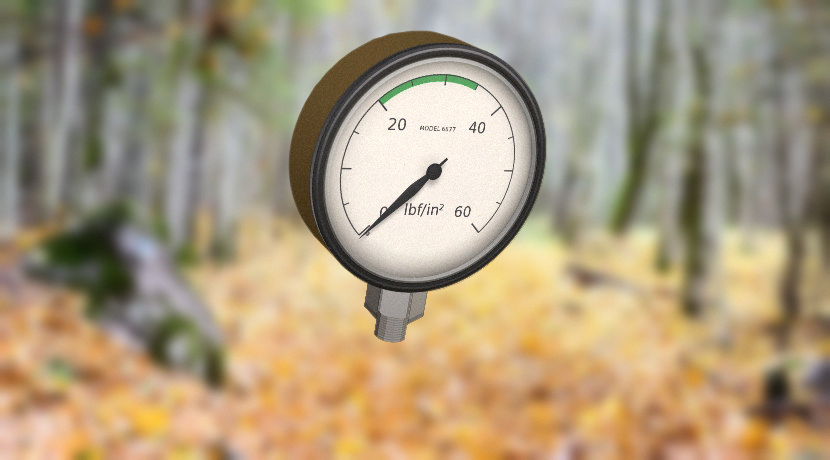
0
